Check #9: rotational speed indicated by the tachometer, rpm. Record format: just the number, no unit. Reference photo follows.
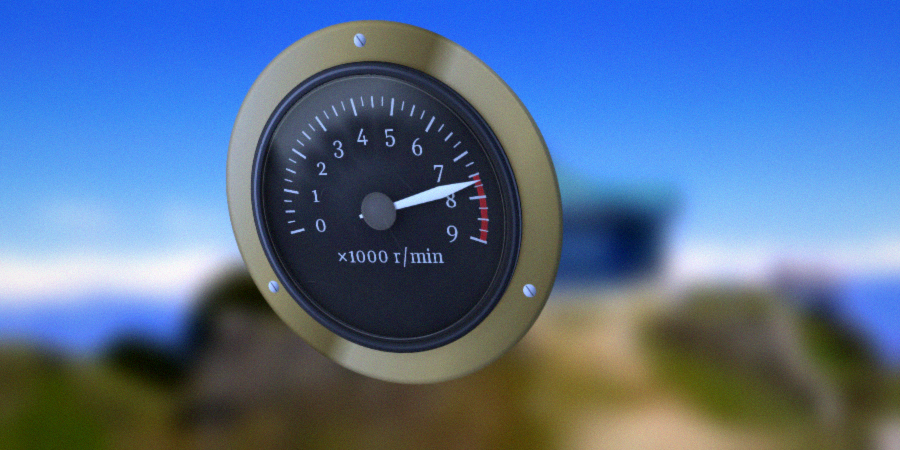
7625
